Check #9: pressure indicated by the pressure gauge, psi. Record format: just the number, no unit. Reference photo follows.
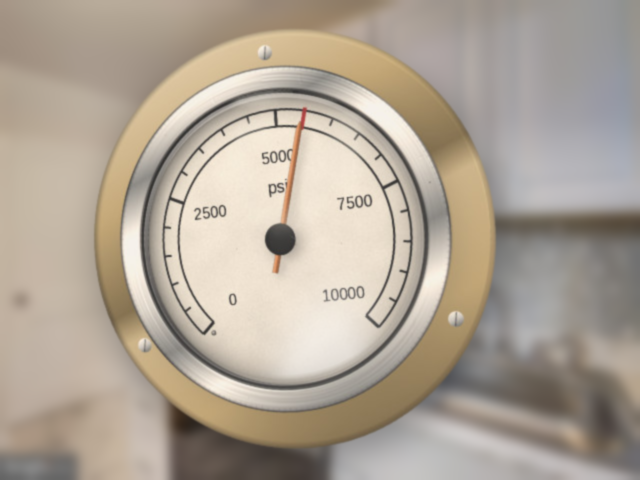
5500
